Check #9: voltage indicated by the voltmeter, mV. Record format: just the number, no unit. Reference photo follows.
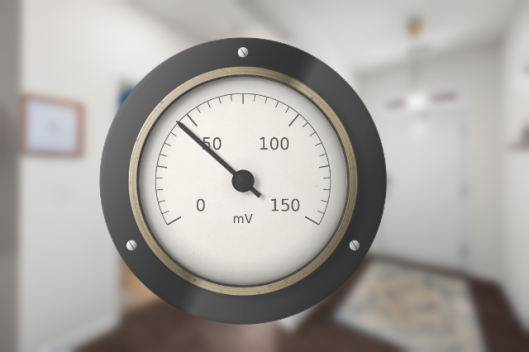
45
